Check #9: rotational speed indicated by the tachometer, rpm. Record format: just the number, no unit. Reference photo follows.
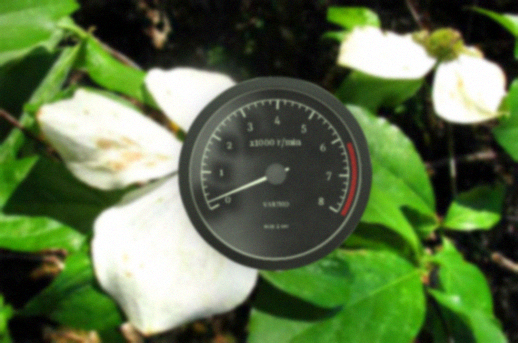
200
